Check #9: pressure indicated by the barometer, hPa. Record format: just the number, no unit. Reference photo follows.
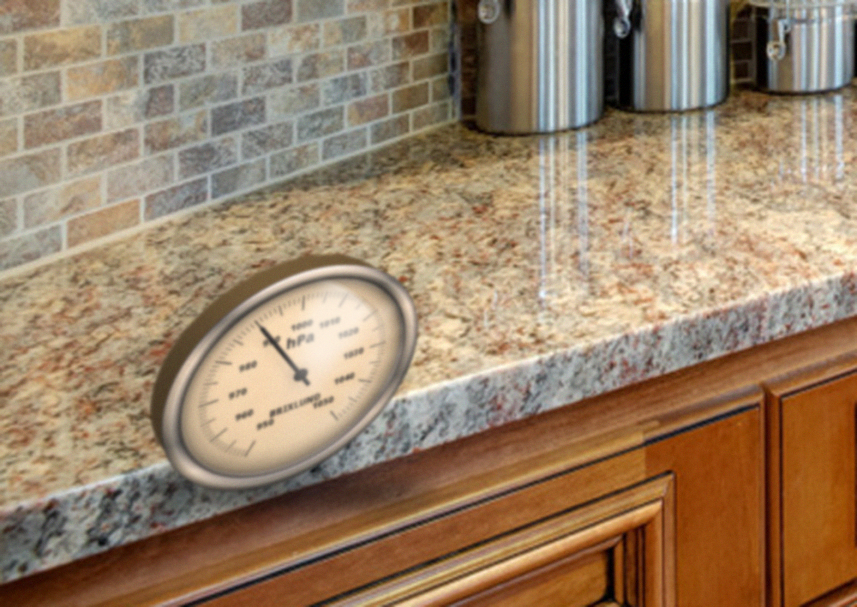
990
